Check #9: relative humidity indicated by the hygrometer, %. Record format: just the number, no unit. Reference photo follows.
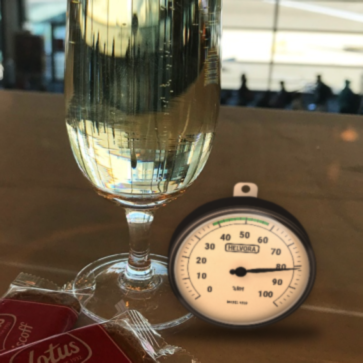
80
